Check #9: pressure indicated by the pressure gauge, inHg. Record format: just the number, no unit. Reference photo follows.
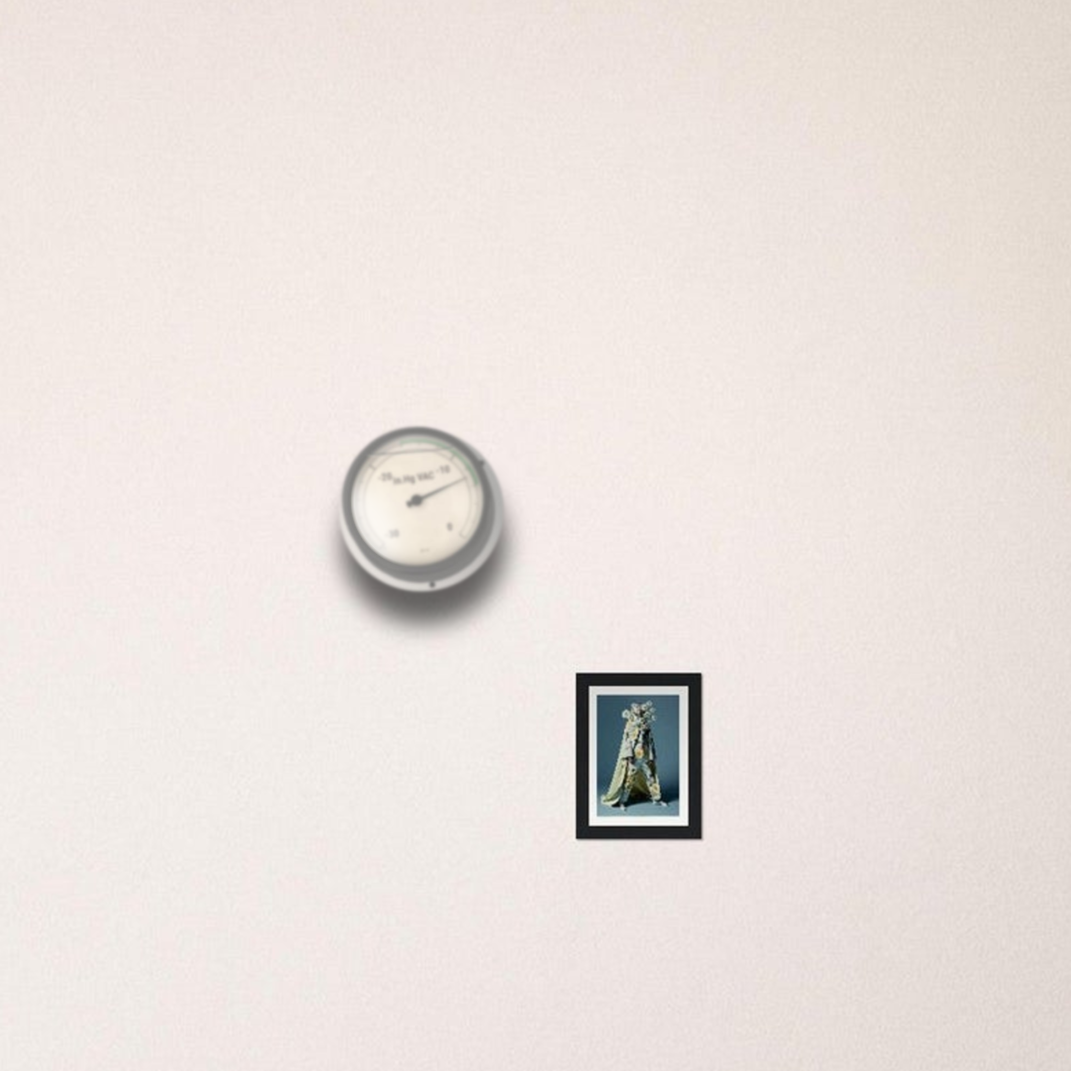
-7
